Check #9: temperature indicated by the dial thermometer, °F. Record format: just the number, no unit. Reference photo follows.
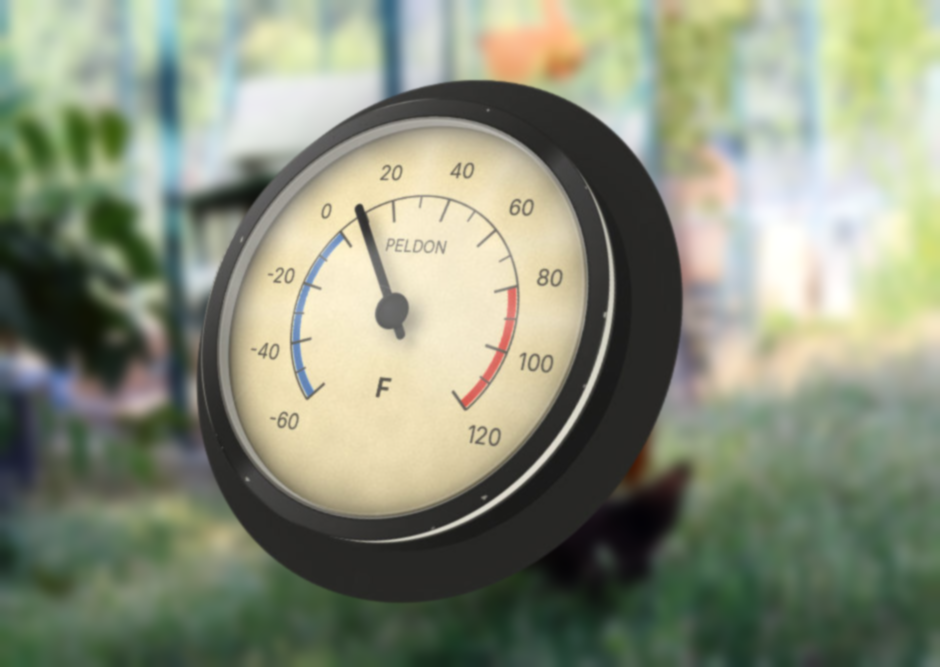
10
